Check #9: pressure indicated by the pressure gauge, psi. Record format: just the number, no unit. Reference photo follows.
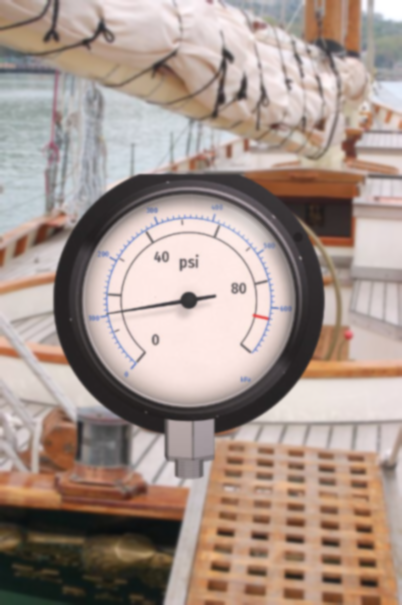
15
